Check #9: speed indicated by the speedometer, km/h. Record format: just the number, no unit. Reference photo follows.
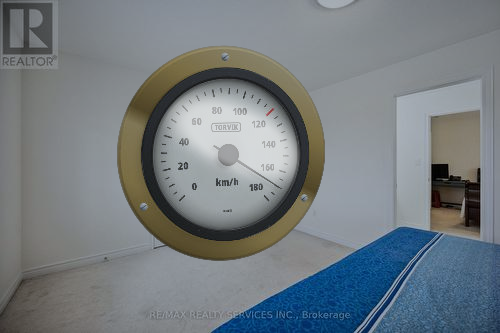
170
